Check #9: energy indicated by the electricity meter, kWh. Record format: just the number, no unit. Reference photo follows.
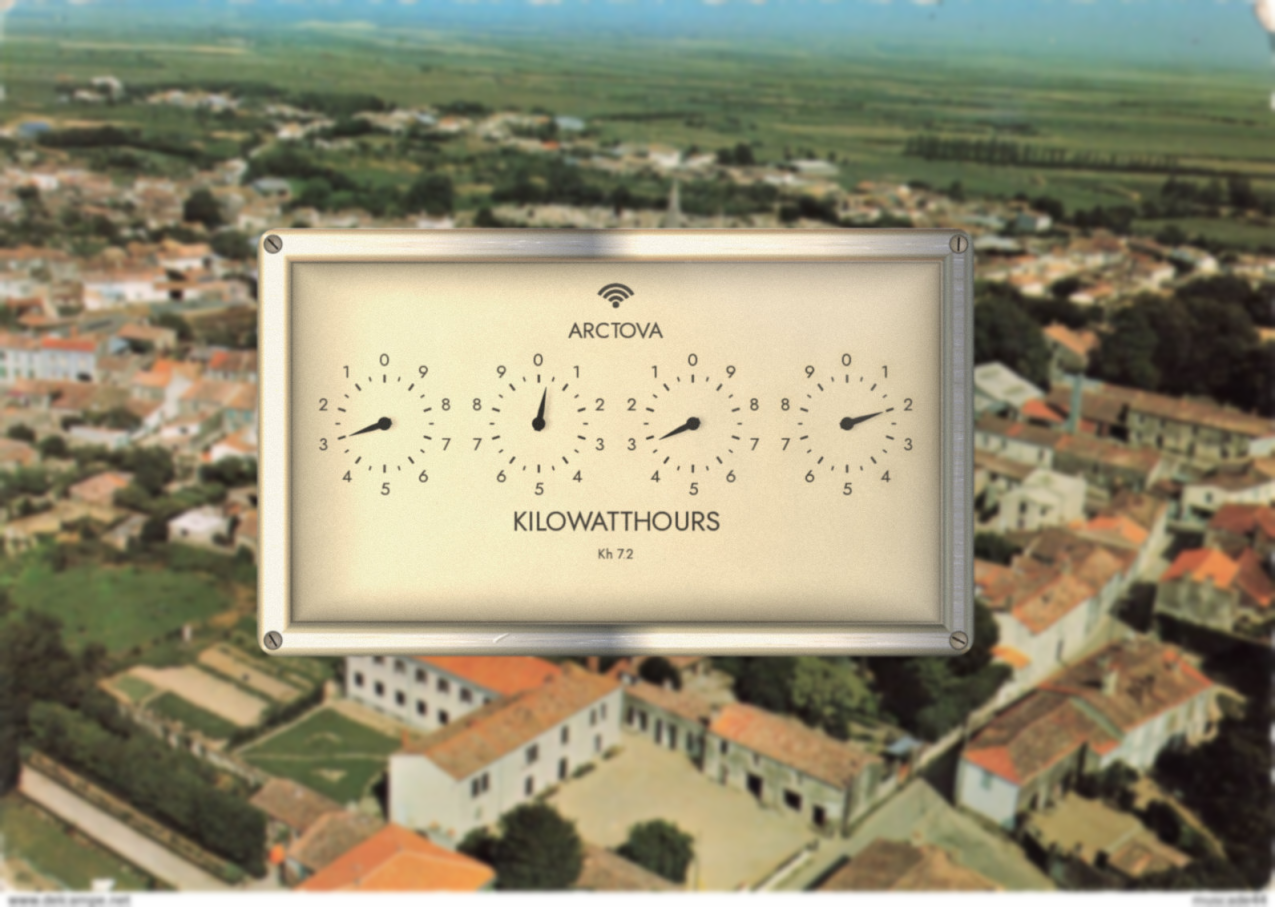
3032
